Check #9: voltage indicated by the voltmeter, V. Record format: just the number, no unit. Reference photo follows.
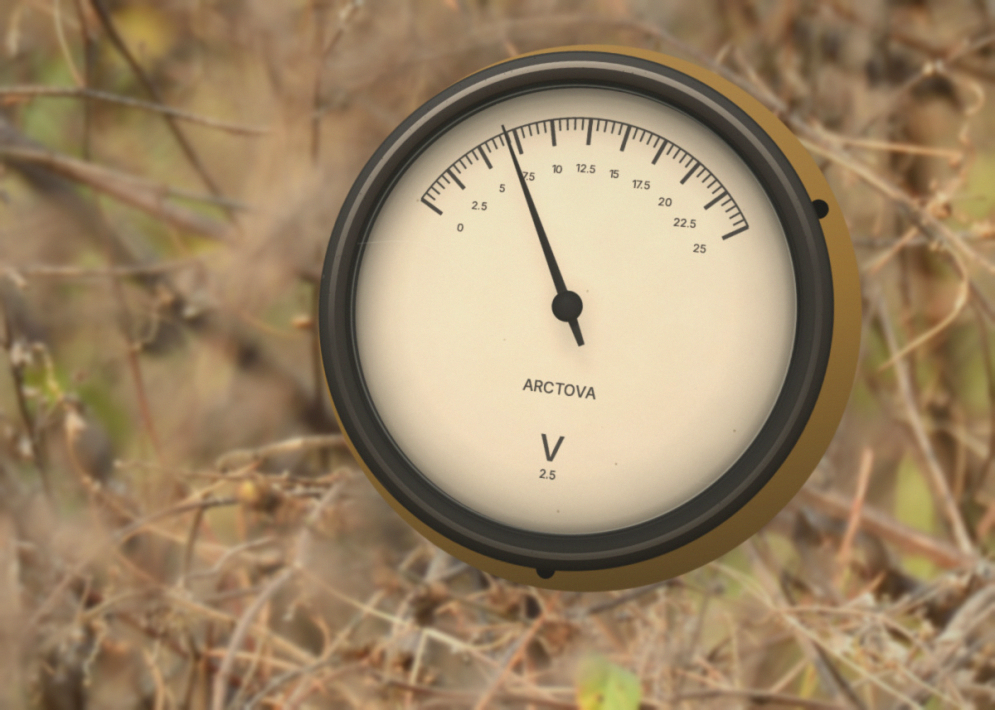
7
